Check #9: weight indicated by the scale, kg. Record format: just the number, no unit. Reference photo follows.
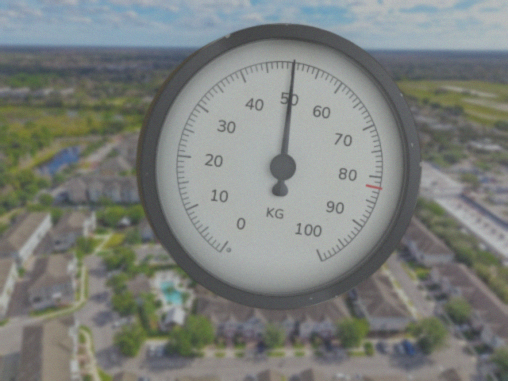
50
